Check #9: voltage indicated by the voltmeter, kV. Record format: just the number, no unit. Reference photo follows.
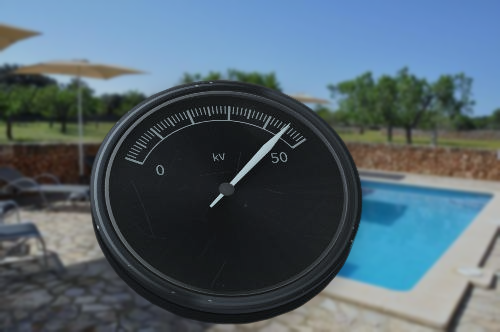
45
